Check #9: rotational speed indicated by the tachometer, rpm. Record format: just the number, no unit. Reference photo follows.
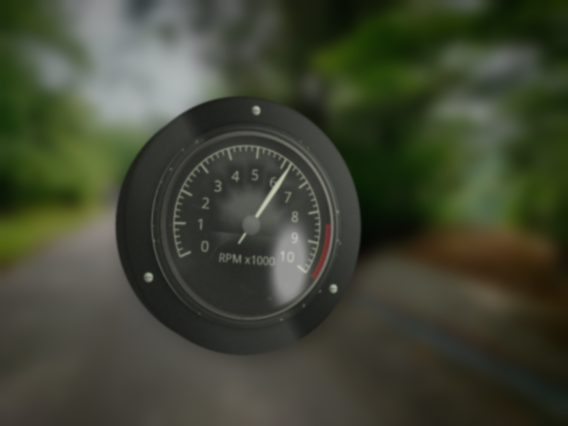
6200
